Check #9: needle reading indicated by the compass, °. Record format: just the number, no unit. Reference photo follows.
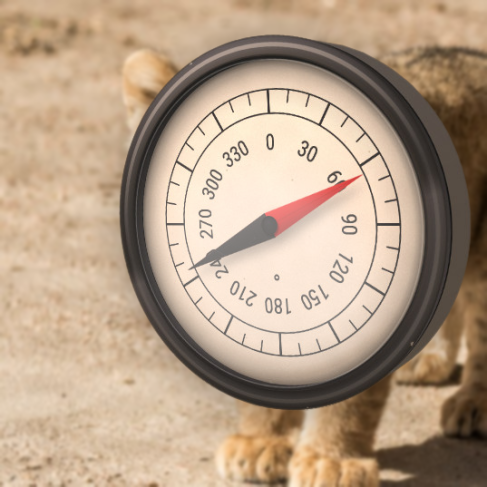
65
